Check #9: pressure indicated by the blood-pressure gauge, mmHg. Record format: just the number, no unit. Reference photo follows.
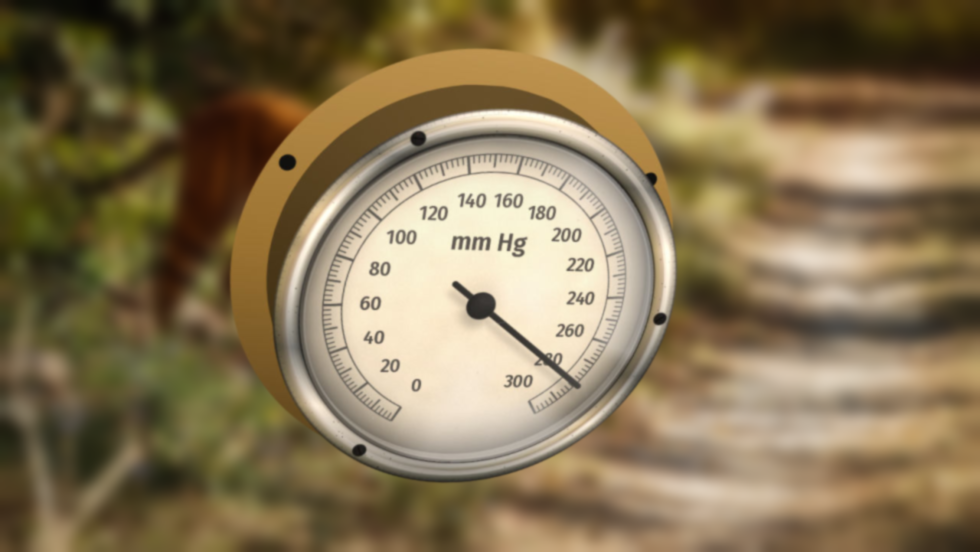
280
